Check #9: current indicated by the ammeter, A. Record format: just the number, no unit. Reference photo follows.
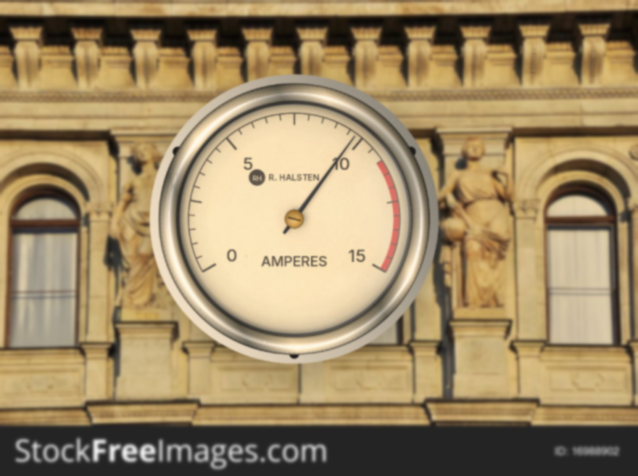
9.75
